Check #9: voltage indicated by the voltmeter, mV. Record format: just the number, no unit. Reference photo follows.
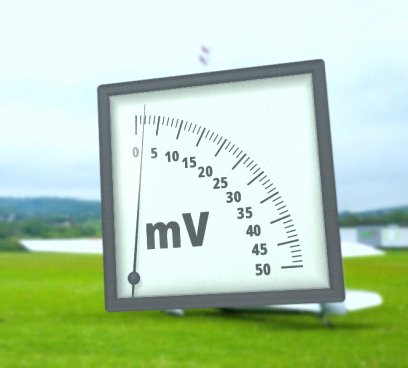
2
